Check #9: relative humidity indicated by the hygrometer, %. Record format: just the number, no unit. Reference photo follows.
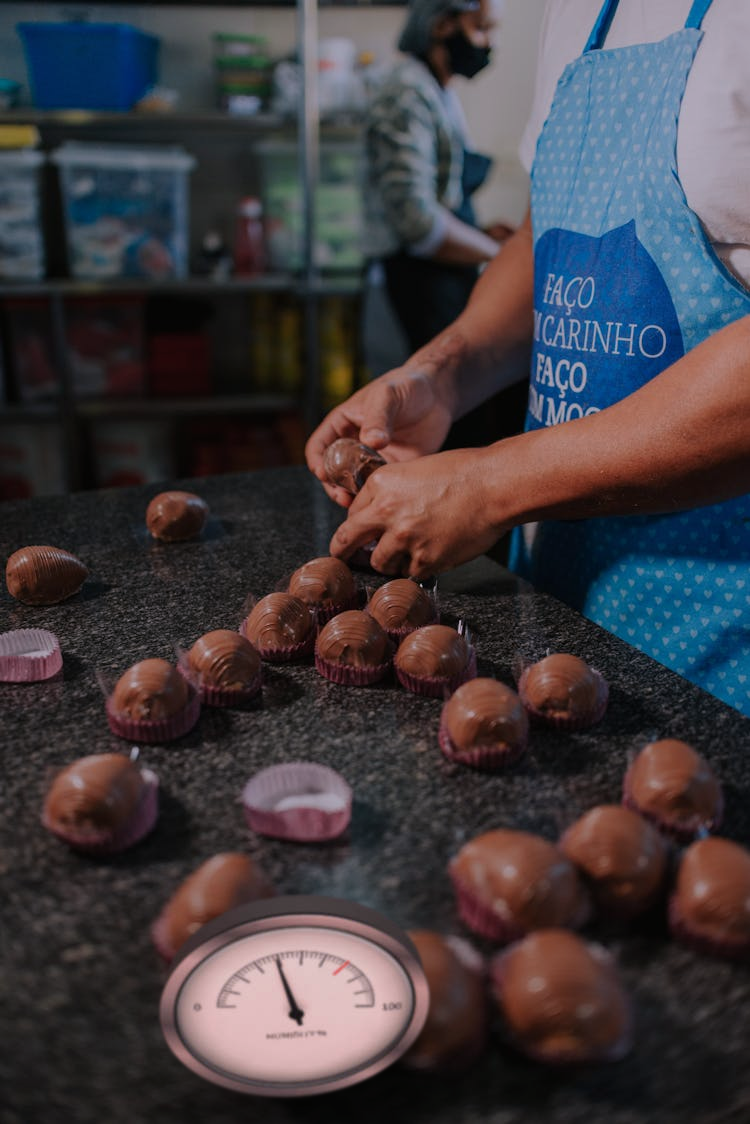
40
